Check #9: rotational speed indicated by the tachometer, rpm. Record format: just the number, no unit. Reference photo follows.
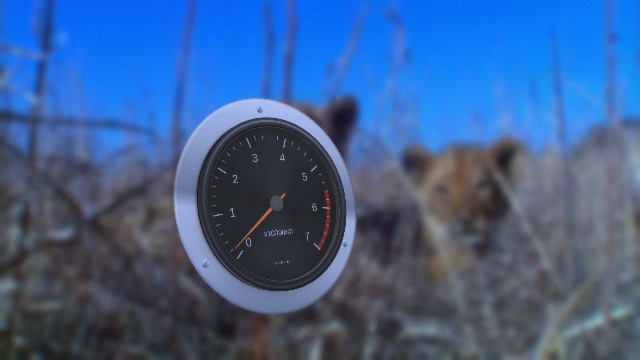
200
